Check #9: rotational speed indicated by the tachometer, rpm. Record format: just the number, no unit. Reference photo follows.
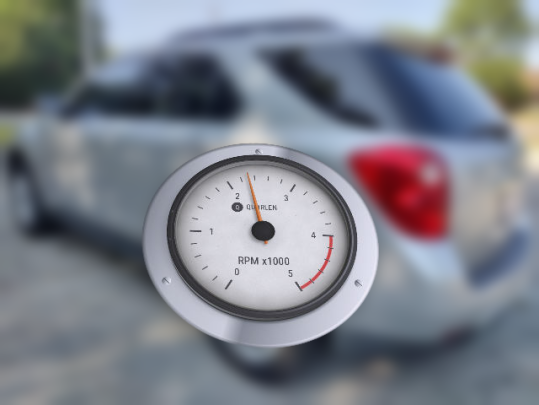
2300
